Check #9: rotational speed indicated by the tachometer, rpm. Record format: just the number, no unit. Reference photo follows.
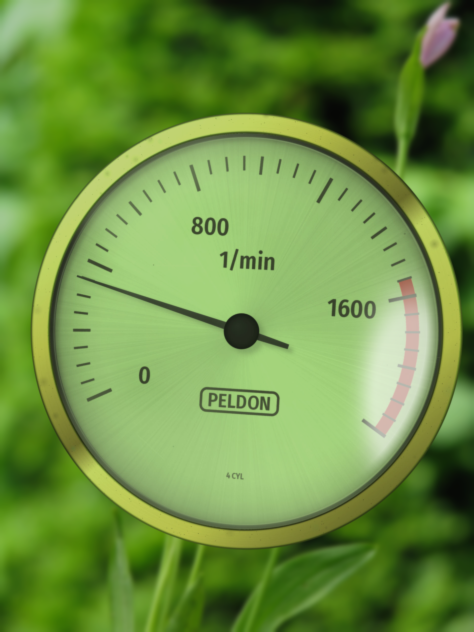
350
